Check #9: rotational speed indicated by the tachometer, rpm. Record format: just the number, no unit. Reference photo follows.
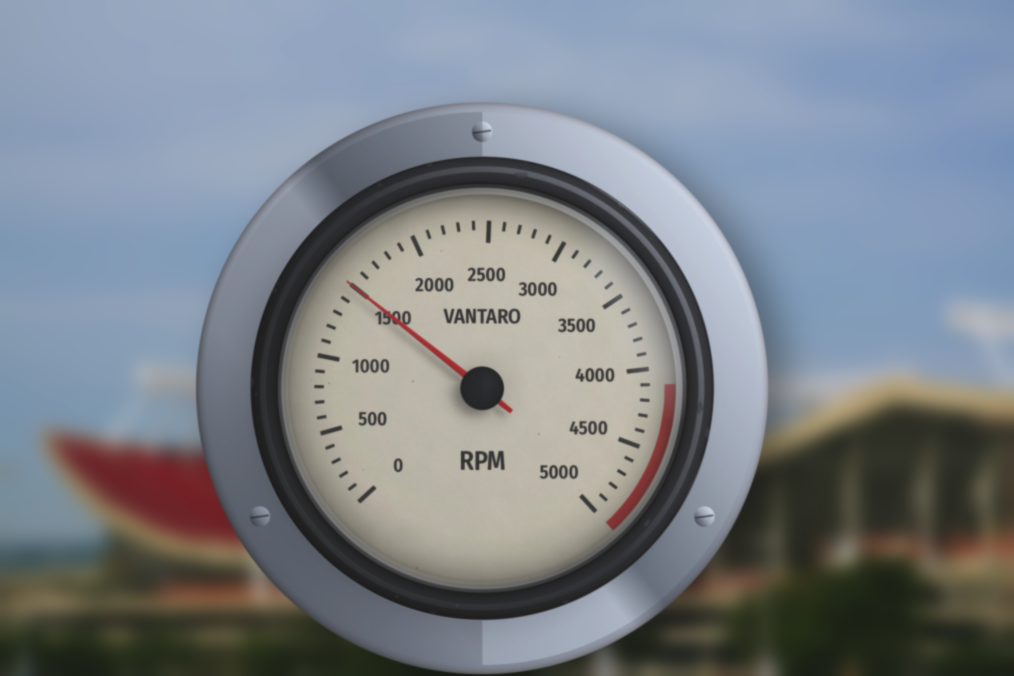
1500
